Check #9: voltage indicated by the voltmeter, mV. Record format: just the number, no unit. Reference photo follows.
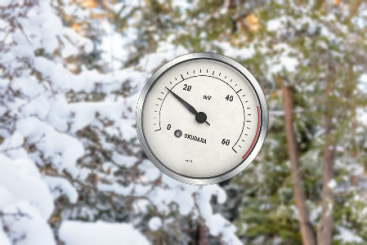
14
